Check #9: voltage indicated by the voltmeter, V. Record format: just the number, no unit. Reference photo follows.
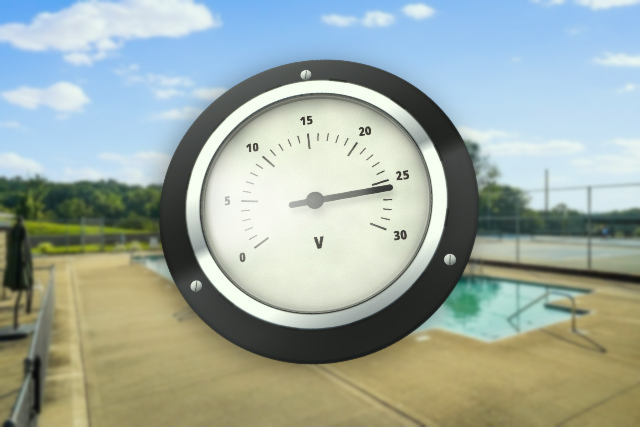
26
